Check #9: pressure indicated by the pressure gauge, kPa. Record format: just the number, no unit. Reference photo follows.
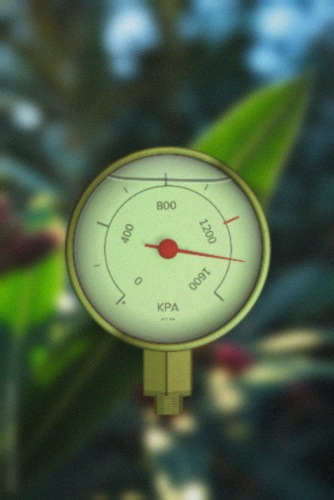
1400
